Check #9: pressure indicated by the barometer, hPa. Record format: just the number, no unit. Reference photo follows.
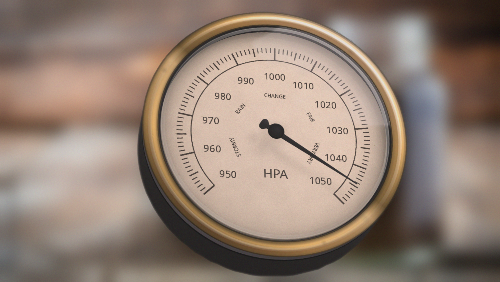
1045
